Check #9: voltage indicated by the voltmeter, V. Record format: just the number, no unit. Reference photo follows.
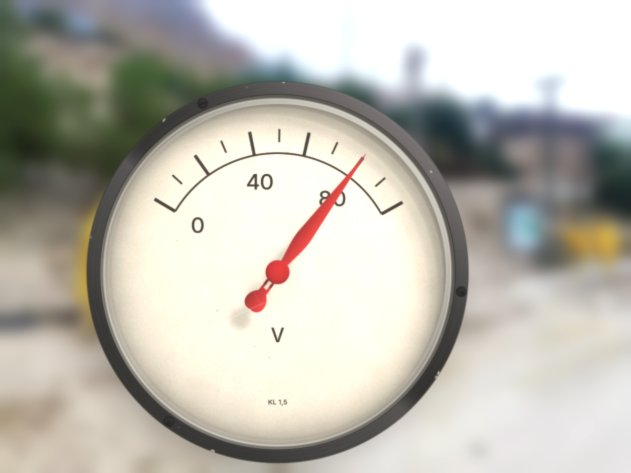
80
